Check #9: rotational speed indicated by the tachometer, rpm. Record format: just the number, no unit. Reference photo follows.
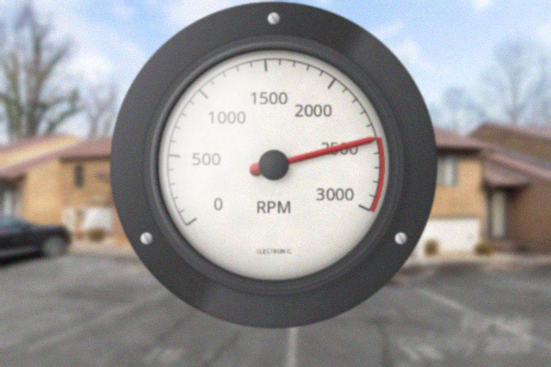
2500
